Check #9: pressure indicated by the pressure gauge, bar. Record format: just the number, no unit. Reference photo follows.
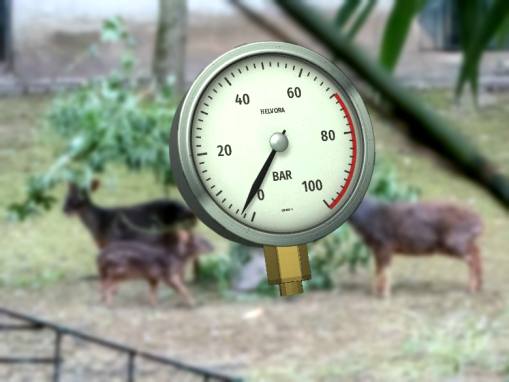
3
